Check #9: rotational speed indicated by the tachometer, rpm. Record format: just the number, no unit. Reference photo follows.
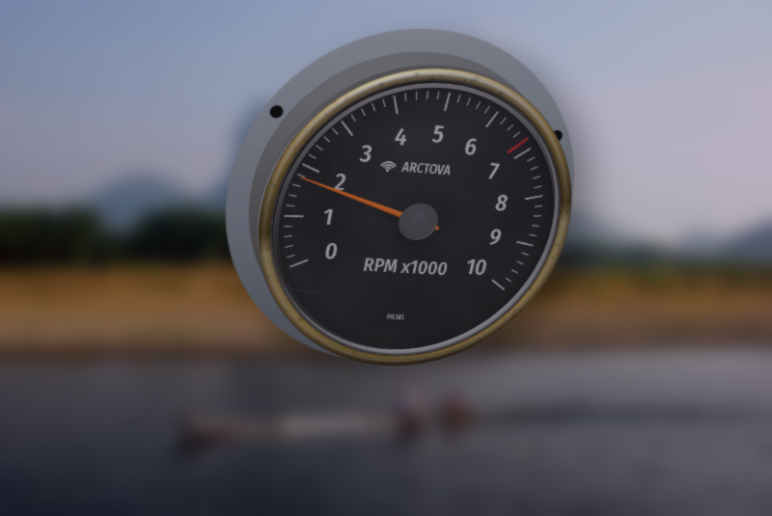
1800
